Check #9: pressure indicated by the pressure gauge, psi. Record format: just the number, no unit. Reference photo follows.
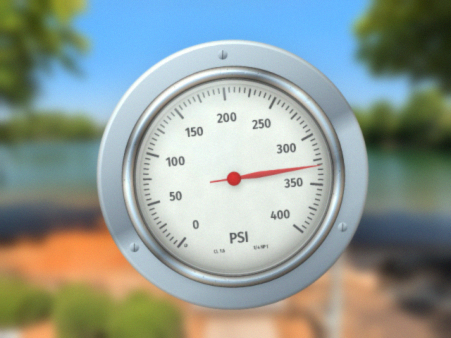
330
